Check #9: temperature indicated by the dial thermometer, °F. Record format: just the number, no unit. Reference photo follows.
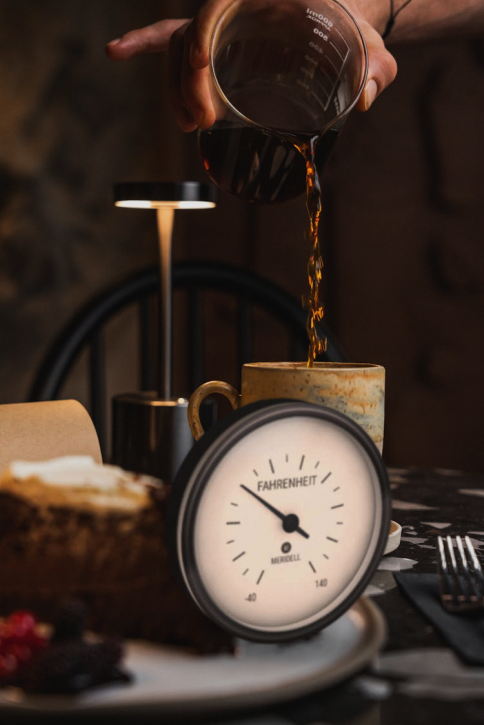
20
